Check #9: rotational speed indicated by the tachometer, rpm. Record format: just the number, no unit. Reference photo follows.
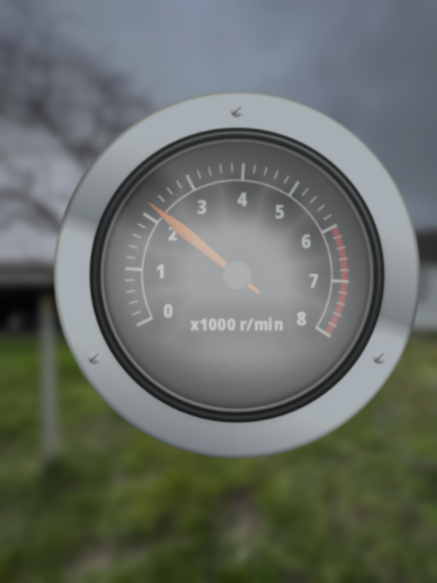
2200
